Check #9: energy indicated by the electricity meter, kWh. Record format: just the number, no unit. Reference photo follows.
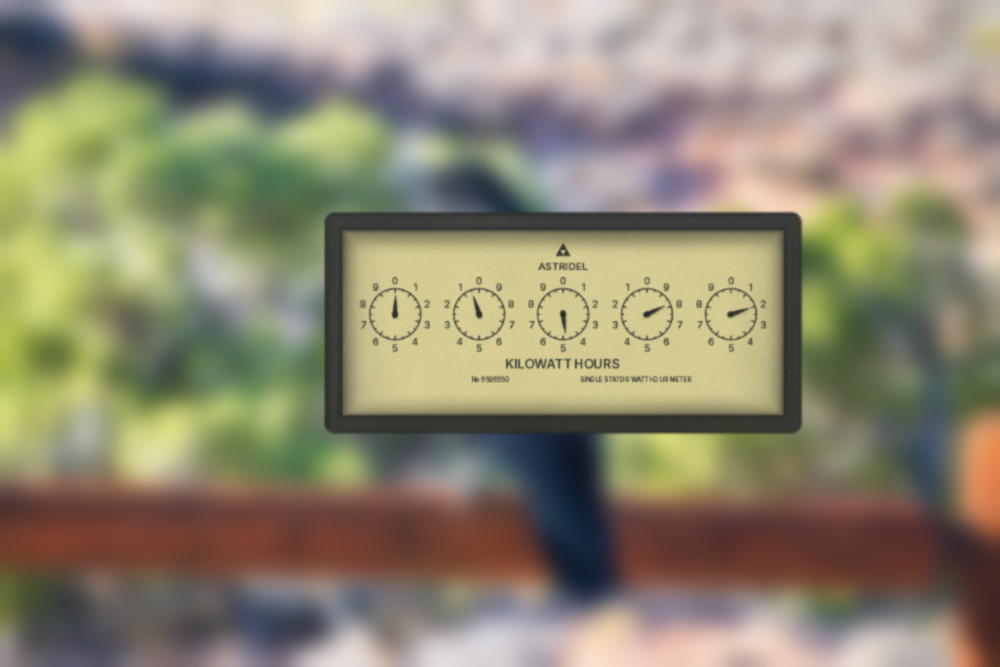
482
